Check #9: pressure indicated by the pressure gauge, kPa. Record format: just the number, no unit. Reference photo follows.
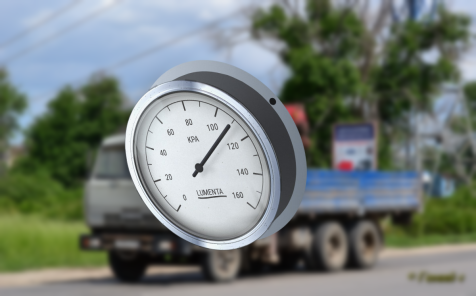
110
